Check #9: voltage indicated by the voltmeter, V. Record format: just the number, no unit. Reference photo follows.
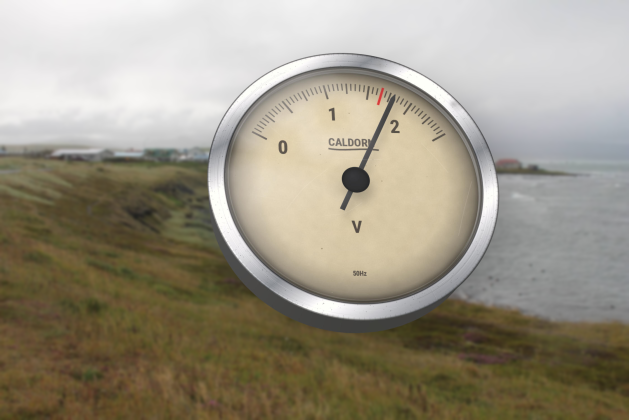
1.8
